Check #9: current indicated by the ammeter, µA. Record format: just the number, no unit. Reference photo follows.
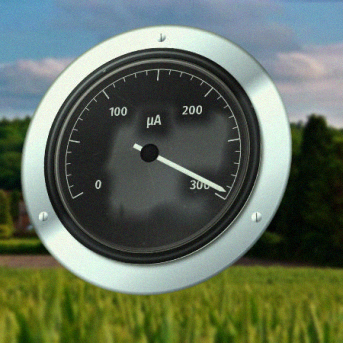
295
